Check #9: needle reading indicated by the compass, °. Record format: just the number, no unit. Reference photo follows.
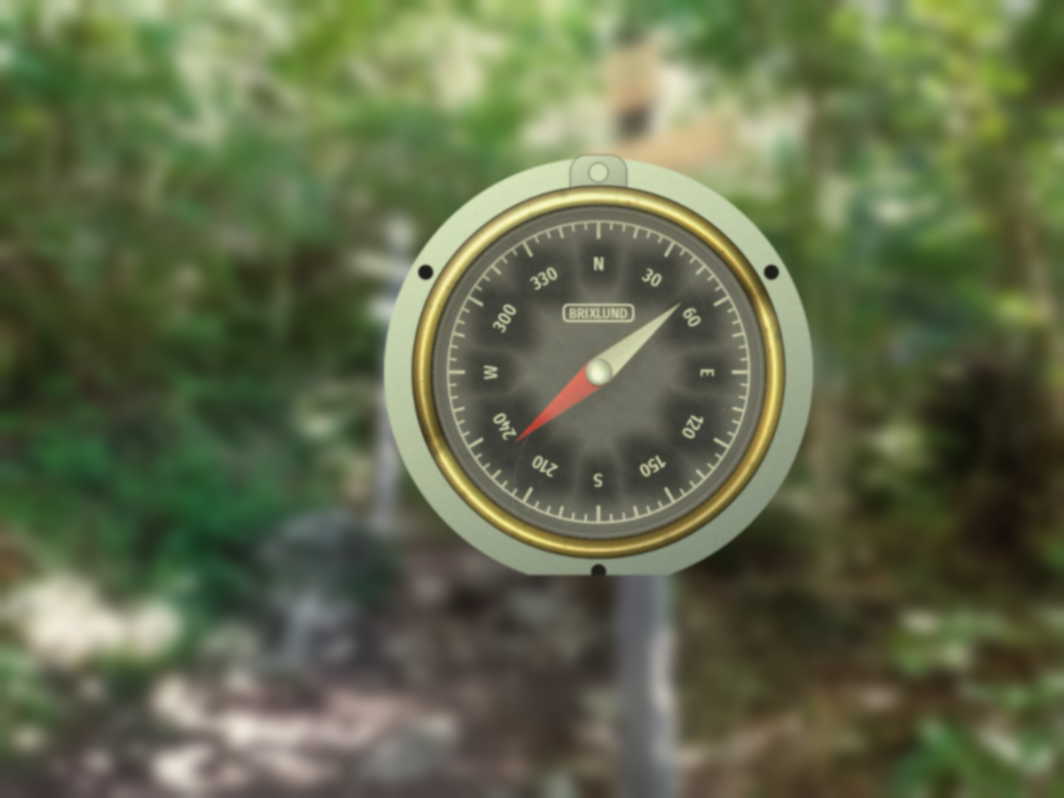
230
